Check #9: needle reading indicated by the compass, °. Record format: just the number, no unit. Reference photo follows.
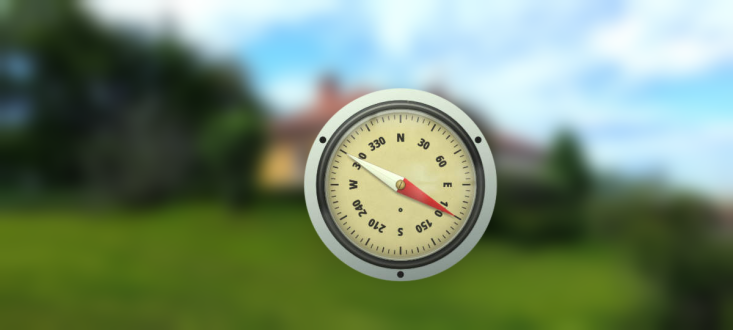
120
